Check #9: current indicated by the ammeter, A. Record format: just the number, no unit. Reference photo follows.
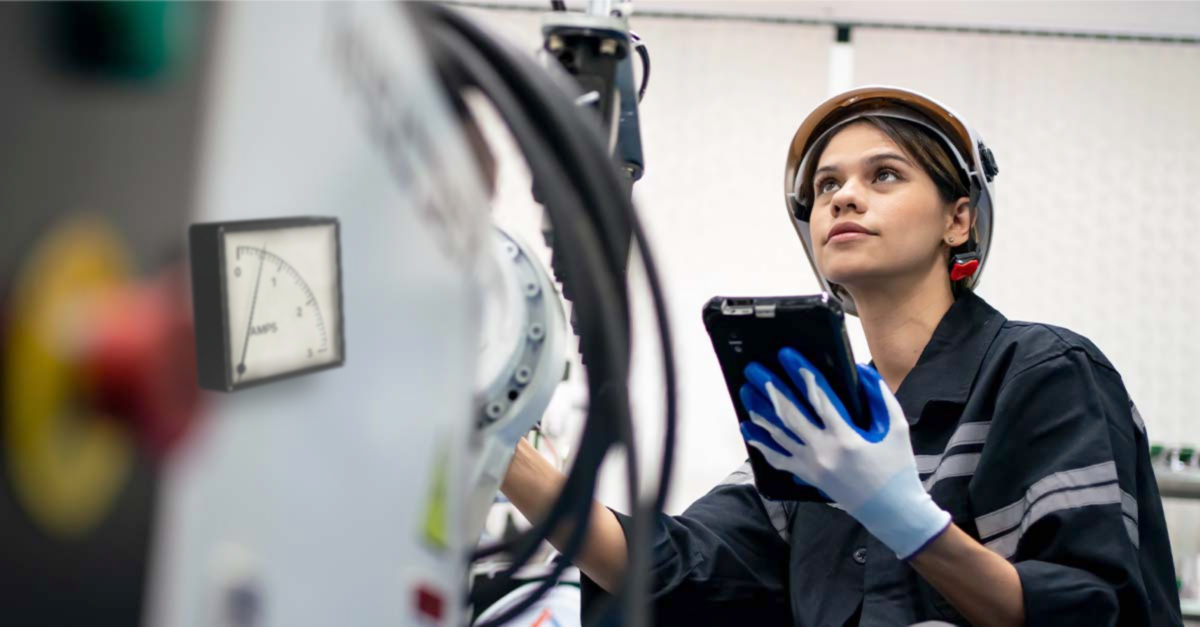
0.5
